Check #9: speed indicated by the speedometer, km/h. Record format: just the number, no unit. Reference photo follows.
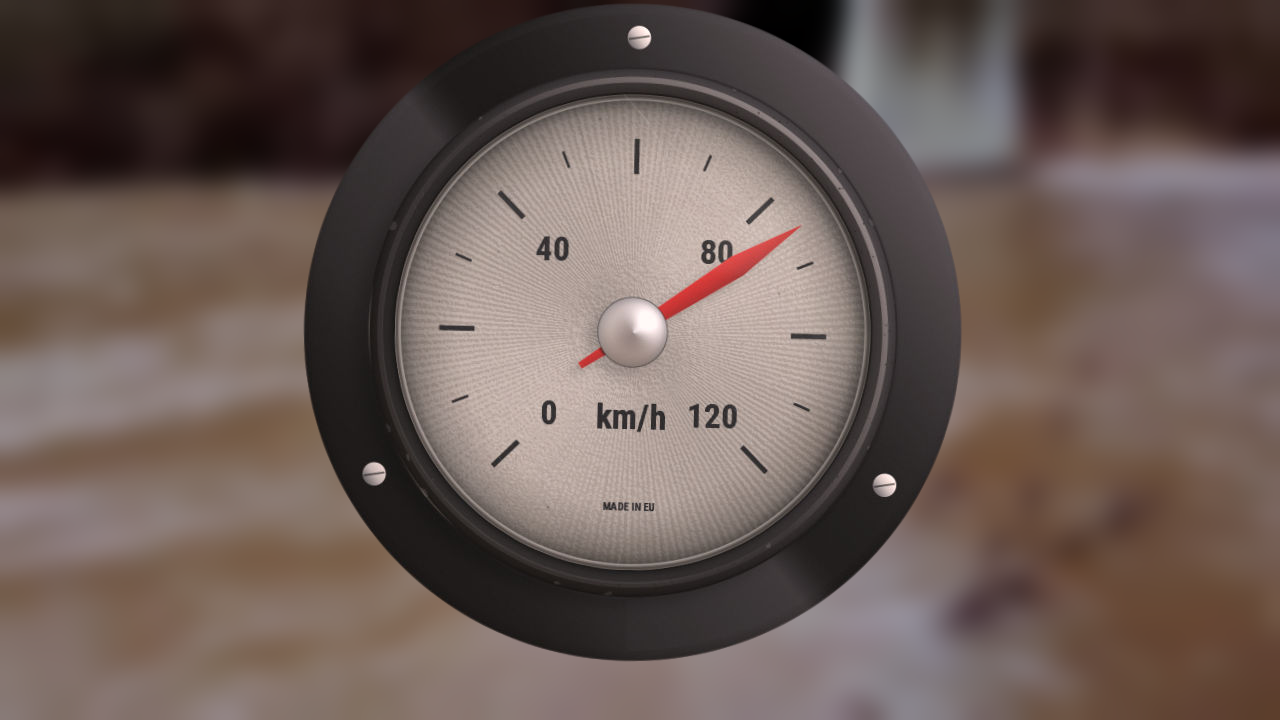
85
